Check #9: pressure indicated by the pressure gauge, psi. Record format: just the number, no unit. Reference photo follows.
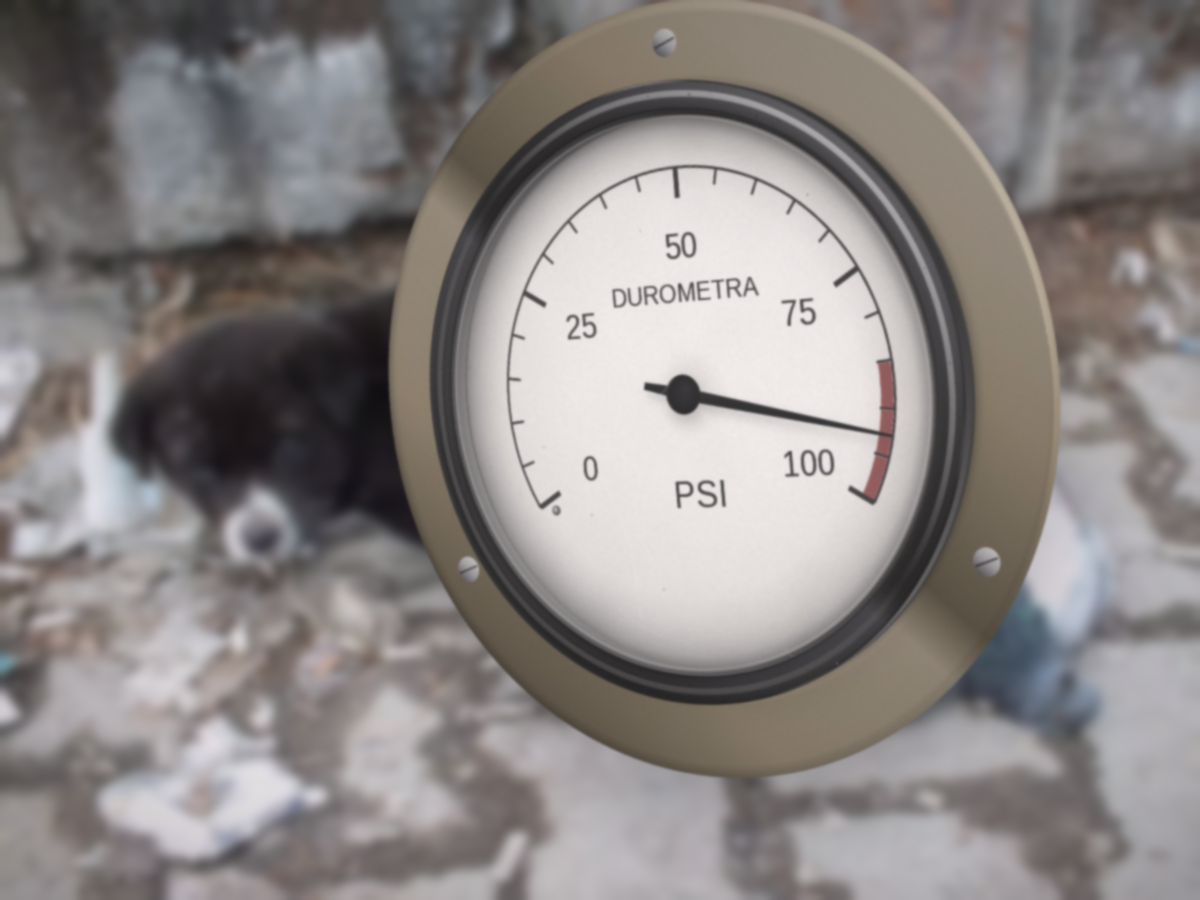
92.5
